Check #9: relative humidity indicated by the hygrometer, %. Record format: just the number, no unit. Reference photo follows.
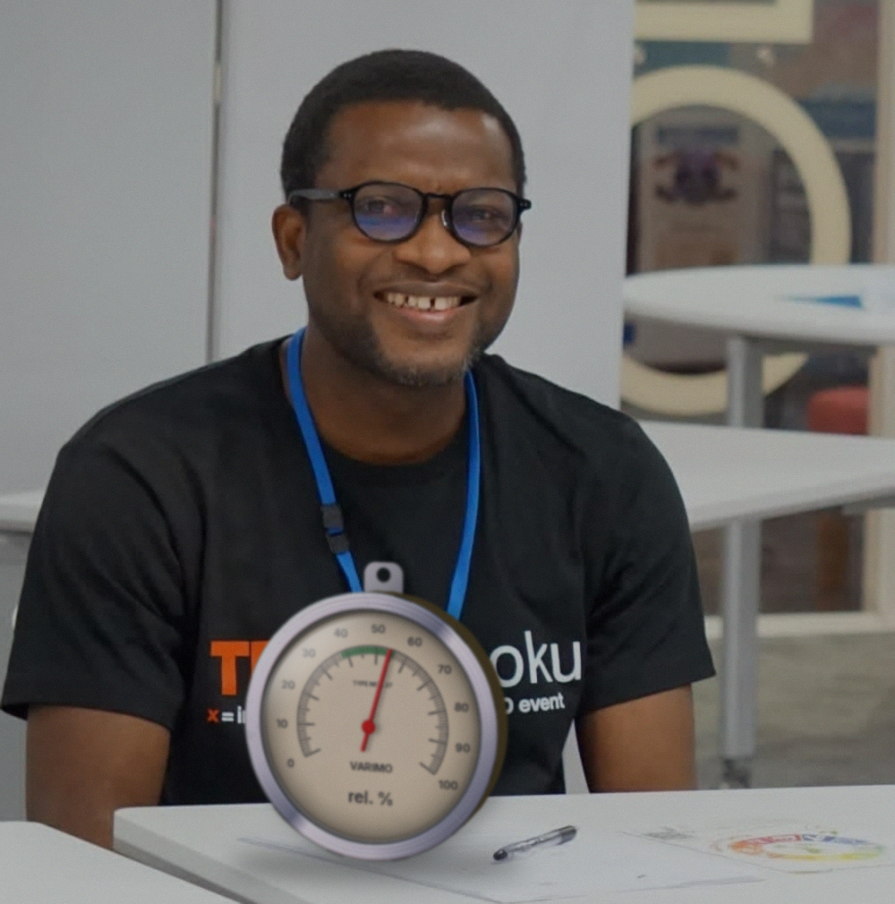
55
